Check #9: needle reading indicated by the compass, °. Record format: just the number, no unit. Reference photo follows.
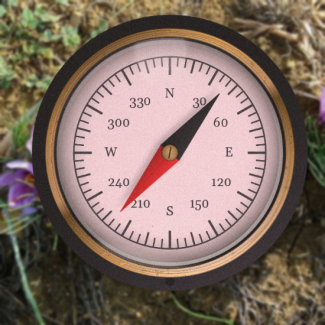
220
